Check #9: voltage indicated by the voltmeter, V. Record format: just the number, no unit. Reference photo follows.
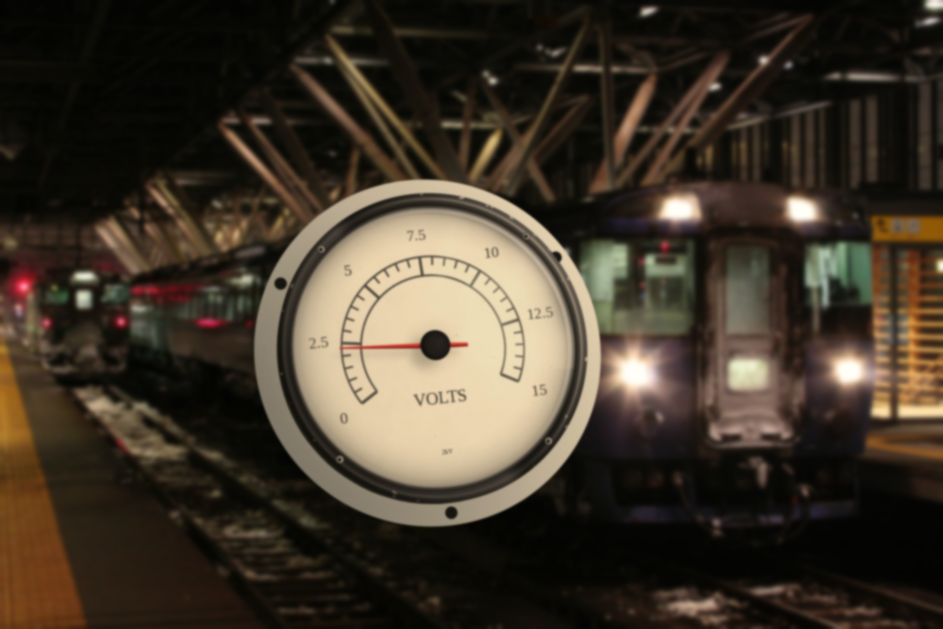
2.25
